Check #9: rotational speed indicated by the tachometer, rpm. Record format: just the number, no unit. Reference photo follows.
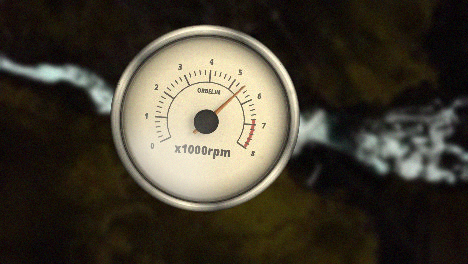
5400
